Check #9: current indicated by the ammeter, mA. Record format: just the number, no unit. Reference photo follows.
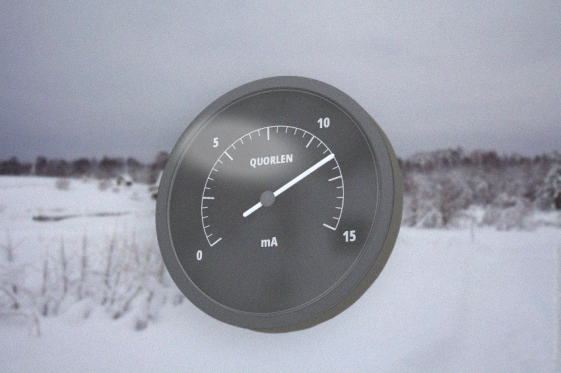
11.5
